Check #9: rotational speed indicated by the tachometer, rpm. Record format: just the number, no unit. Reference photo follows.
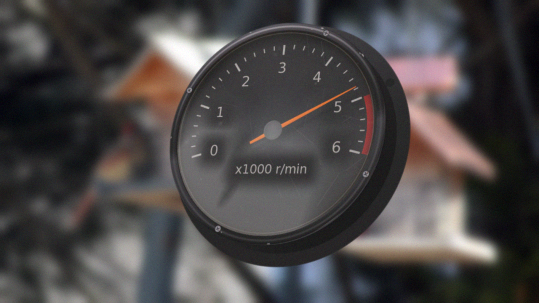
4800
